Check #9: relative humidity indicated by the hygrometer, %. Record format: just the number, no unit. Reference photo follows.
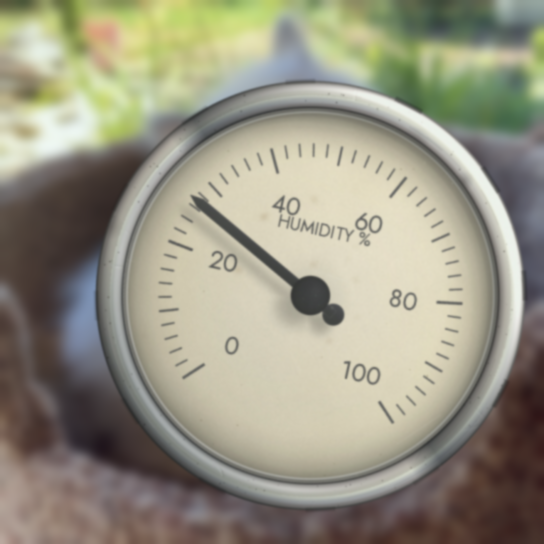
27
